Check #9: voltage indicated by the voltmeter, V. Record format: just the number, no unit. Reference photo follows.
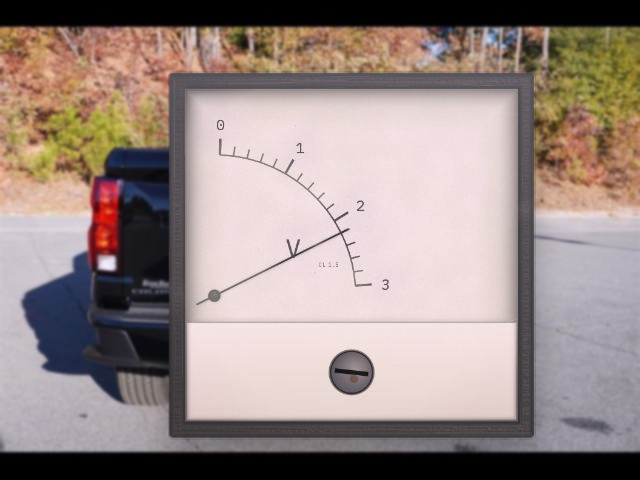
2.2
